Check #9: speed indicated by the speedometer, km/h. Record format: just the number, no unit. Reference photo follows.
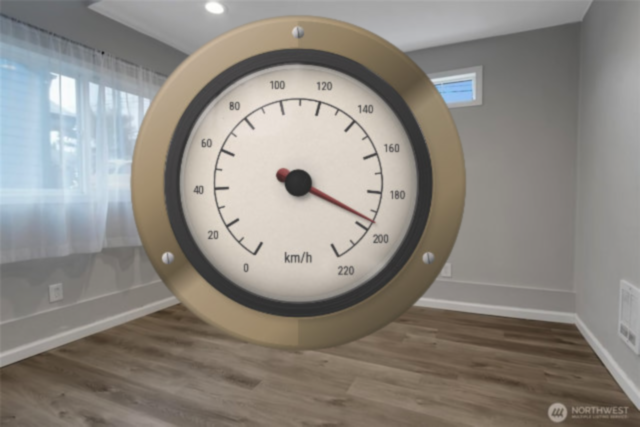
195
